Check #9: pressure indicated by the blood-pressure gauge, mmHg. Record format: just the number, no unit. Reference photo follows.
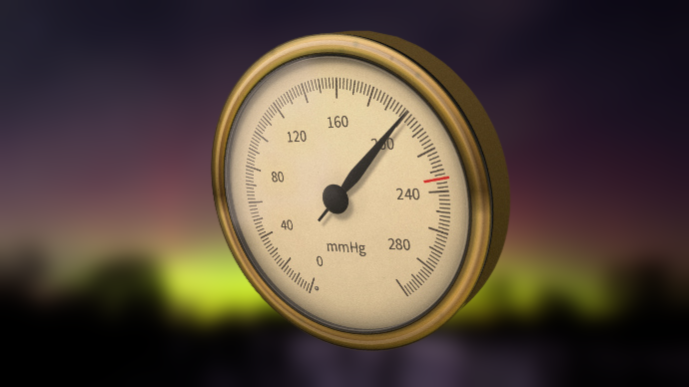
200
